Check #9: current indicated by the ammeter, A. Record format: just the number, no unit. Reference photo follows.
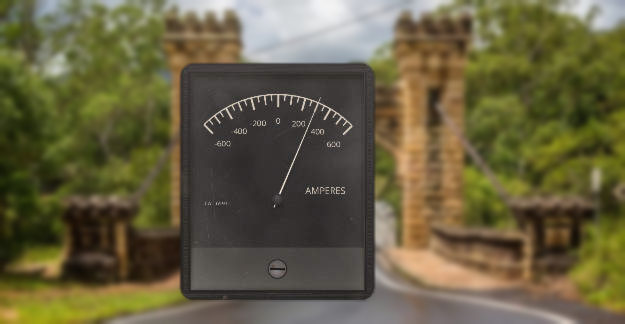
300
